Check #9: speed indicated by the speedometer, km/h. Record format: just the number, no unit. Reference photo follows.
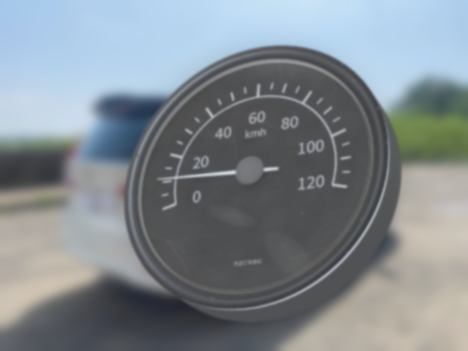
10
